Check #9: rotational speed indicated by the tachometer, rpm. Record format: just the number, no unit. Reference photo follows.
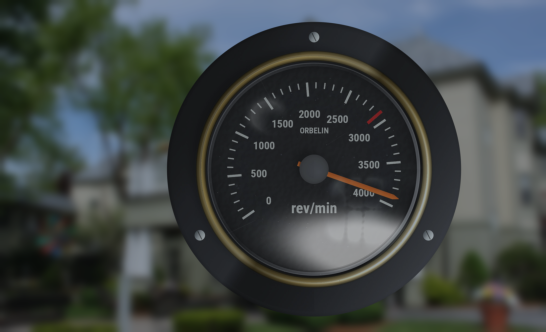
3900
